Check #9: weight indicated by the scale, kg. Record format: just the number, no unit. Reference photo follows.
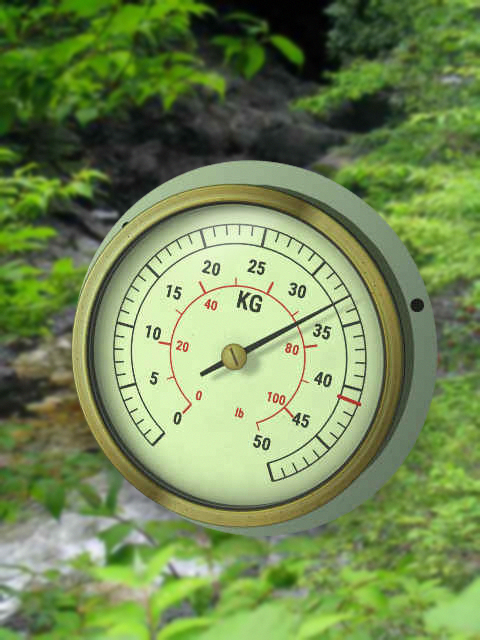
33
